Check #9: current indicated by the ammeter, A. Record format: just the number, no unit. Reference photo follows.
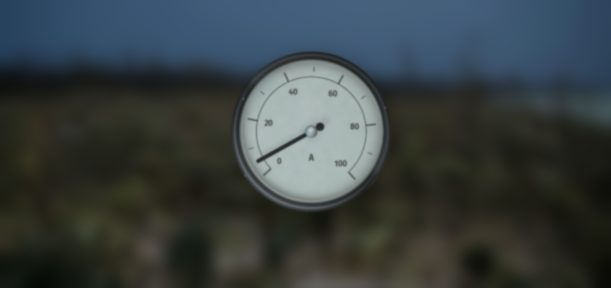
5
